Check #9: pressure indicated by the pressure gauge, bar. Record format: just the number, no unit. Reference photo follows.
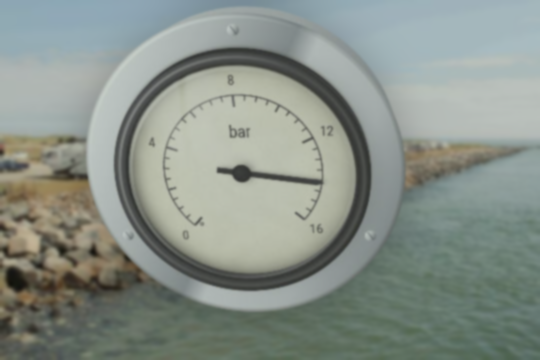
14
